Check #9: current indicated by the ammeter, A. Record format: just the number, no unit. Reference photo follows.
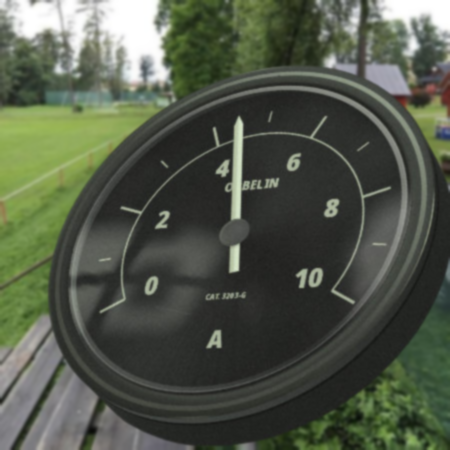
4.5
